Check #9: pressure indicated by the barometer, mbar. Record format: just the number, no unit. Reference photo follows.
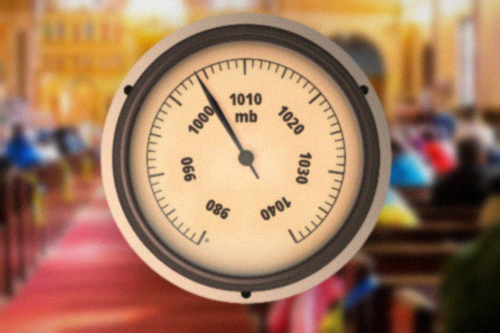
1004
